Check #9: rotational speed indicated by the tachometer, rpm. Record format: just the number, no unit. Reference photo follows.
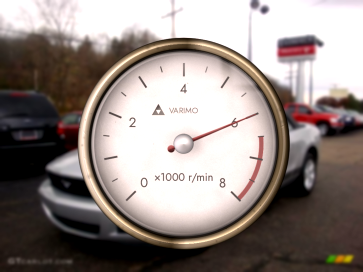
6000
